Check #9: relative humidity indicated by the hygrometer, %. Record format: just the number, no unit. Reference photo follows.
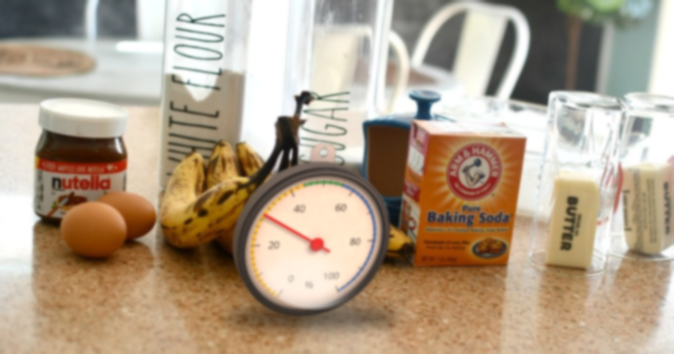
30
